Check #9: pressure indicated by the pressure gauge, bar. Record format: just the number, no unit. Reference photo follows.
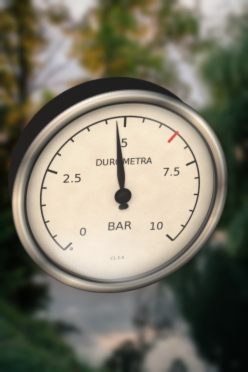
4.75
